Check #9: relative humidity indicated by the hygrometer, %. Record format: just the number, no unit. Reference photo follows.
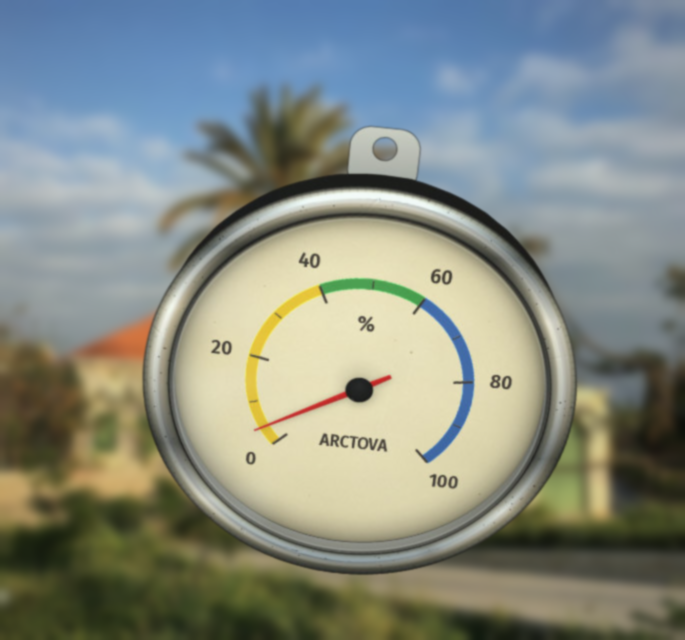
5
